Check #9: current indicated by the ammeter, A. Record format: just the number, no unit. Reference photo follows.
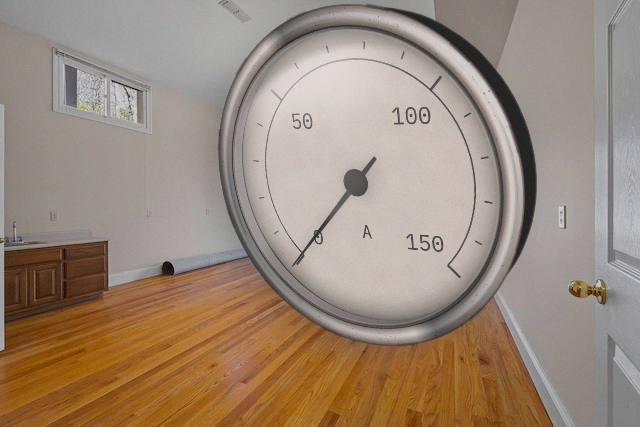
0
